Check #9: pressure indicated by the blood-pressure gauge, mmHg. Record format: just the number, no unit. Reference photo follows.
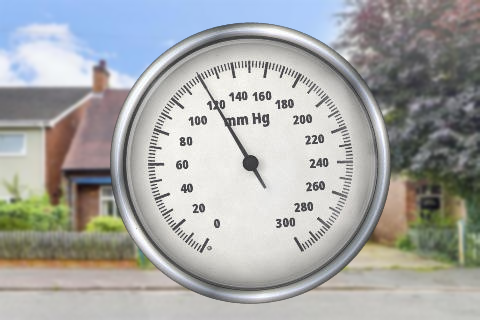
120
